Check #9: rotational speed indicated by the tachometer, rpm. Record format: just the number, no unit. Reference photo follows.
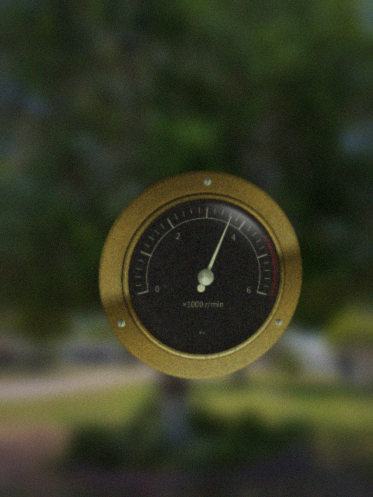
3600
